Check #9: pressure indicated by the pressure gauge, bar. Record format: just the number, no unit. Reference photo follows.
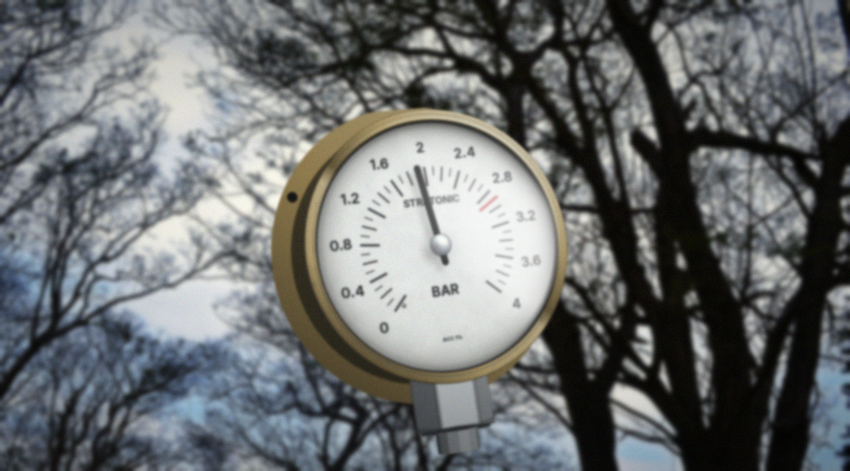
1.9
